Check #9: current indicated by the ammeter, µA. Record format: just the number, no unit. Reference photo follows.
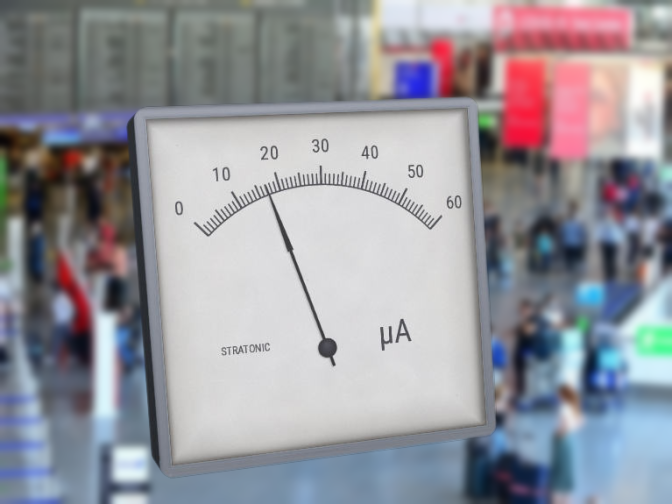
17
